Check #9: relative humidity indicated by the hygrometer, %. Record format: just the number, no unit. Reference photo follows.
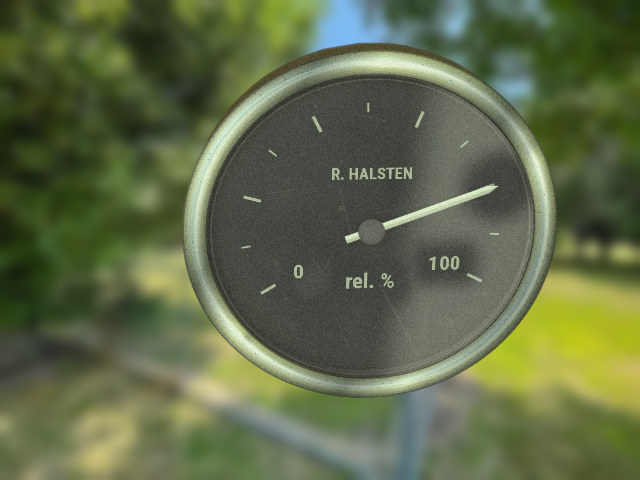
80
